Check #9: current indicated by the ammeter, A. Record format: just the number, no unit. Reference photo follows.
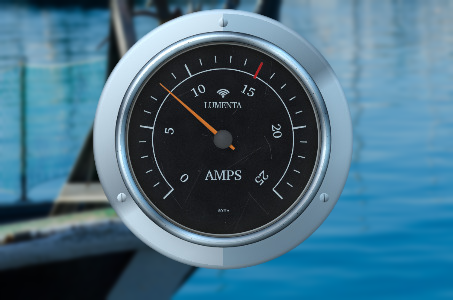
8
